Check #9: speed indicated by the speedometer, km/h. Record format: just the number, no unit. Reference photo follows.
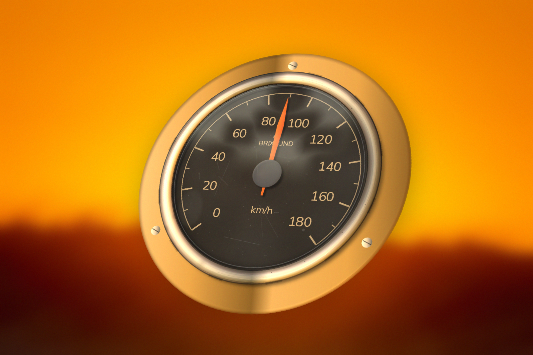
90
